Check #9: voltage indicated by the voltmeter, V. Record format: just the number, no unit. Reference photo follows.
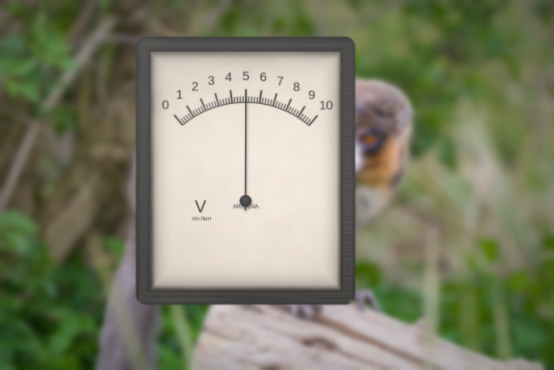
5
